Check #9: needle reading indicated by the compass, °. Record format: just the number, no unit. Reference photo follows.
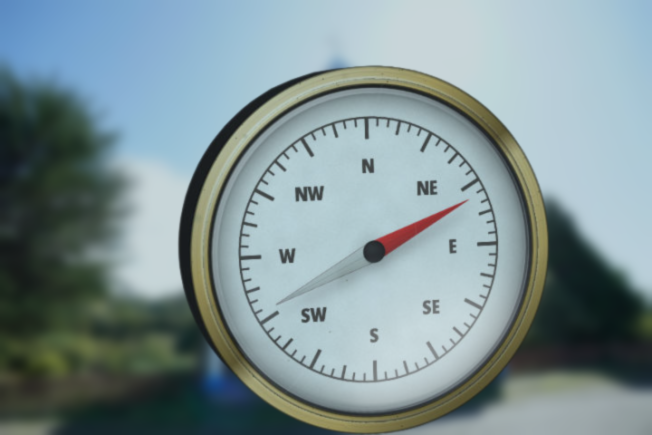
65
